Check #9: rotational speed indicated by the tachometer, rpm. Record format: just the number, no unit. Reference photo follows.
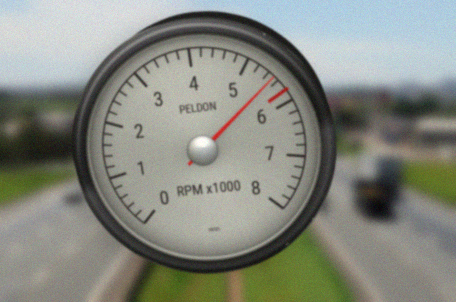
5500
